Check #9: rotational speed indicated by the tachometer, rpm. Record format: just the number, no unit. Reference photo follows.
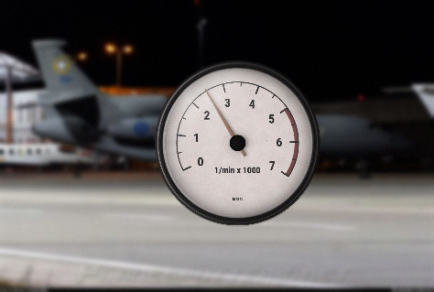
2500
